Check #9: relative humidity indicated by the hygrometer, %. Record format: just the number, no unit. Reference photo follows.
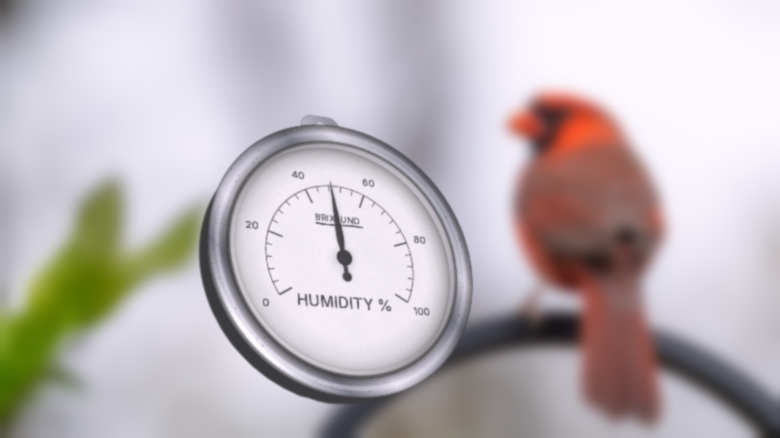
48
